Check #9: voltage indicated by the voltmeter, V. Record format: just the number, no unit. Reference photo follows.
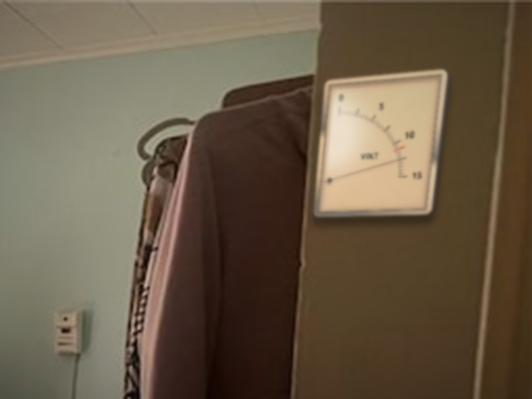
12.5
